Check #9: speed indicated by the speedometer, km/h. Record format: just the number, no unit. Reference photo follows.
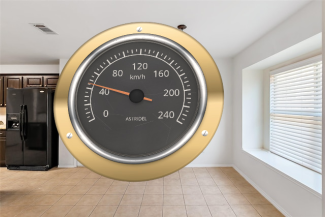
45
